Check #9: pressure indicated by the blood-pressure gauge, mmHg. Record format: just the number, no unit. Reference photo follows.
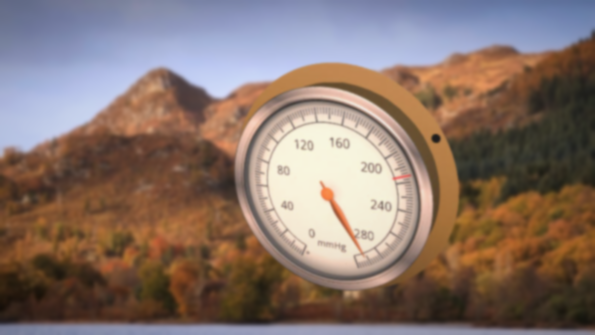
290
